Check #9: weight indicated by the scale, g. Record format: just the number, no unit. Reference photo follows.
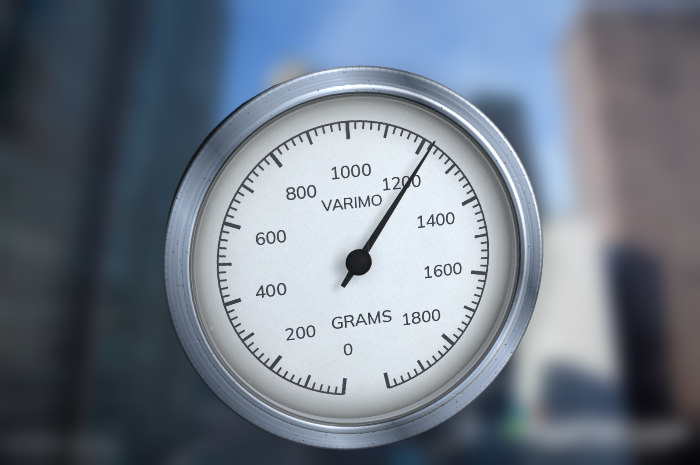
1220
